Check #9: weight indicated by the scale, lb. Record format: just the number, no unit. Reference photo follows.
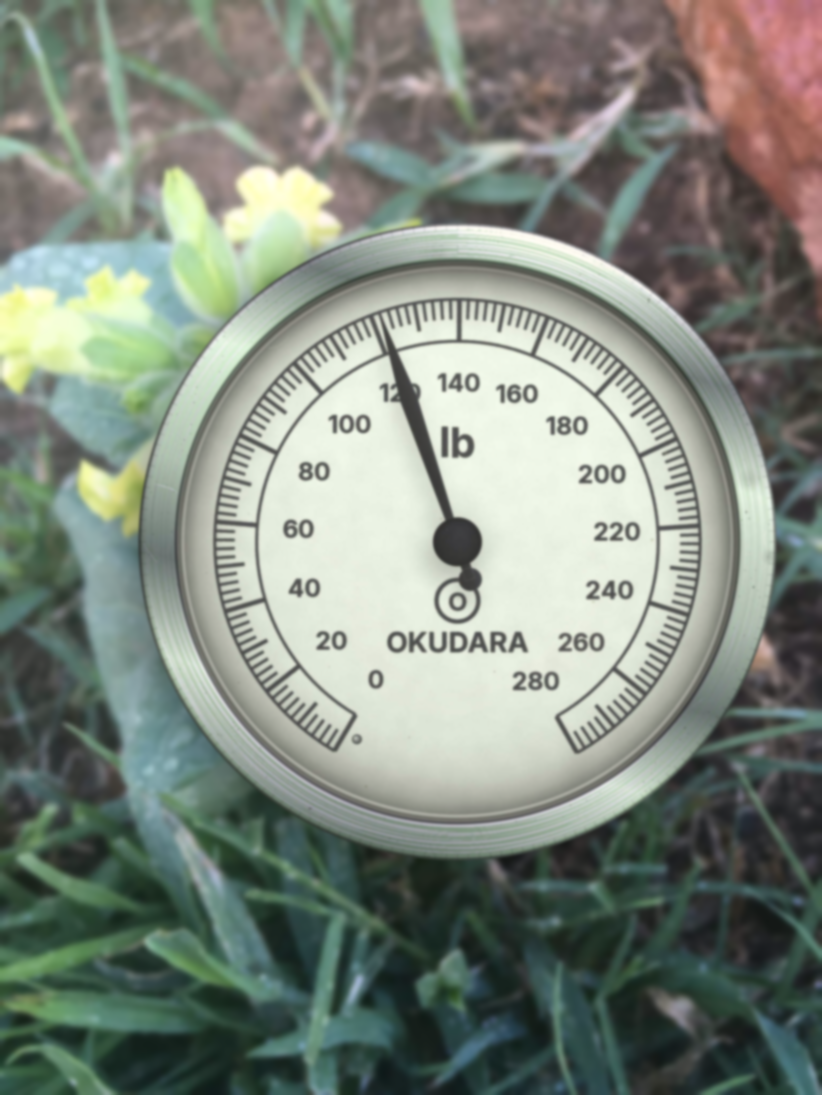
122
